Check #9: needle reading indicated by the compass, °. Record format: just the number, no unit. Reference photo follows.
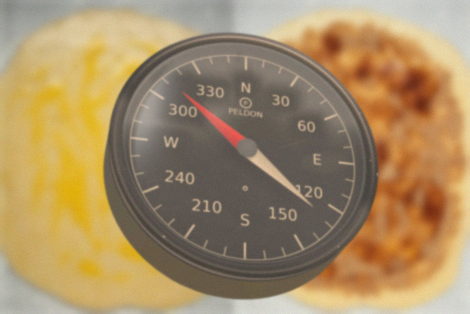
310
